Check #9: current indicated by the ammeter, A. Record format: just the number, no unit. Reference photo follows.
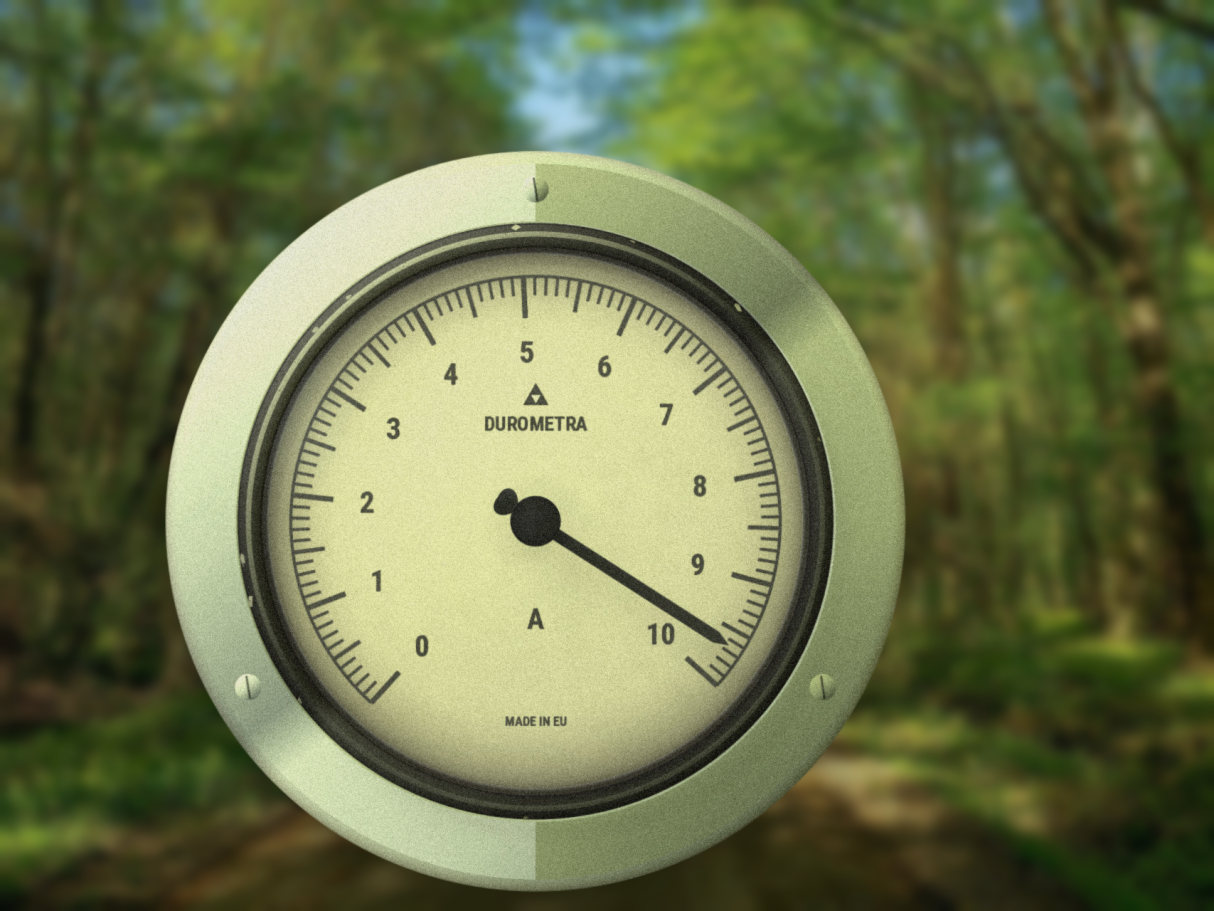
9.65
